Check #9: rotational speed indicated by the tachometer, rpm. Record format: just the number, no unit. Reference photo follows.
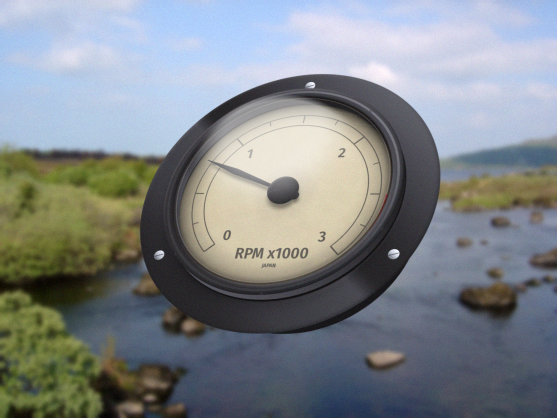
750
